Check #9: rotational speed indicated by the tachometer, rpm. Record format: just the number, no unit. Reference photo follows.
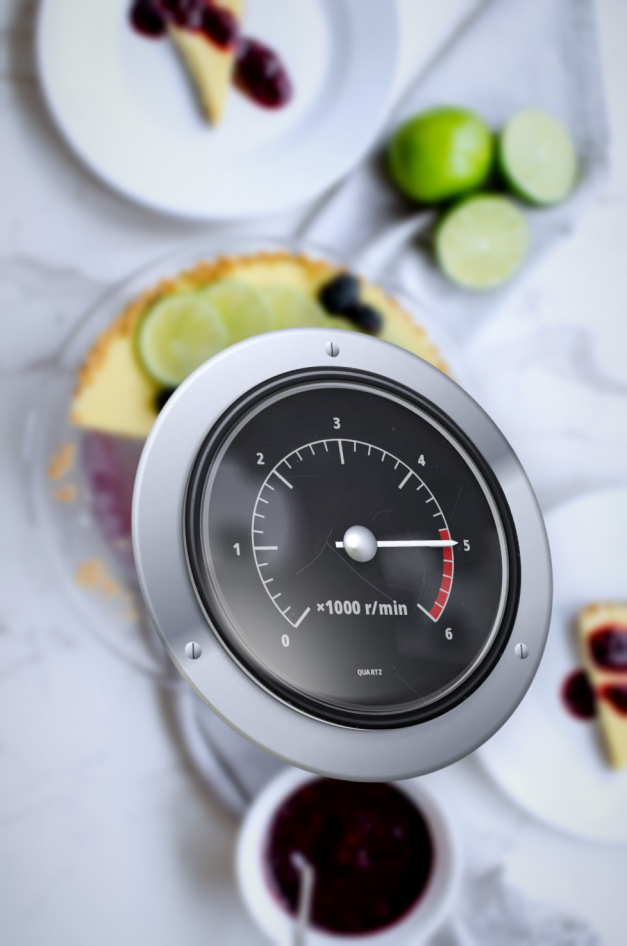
5000
